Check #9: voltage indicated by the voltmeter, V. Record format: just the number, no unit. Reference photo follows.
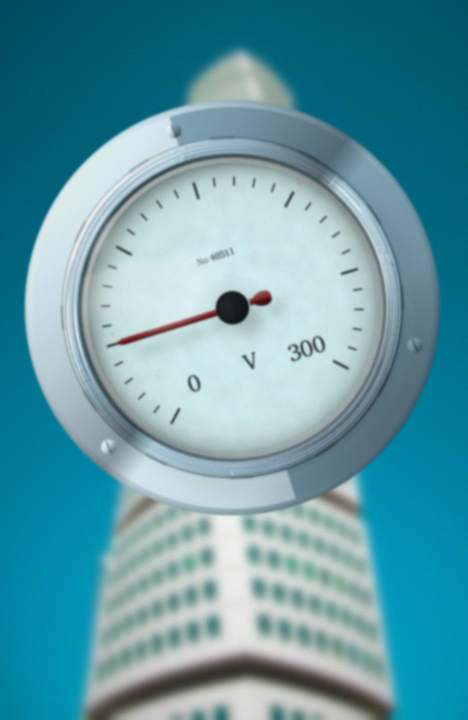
50
